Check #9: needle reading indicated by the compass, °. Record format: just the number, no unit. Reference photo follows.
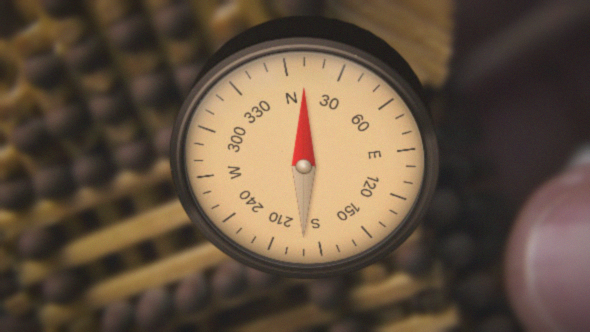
10
